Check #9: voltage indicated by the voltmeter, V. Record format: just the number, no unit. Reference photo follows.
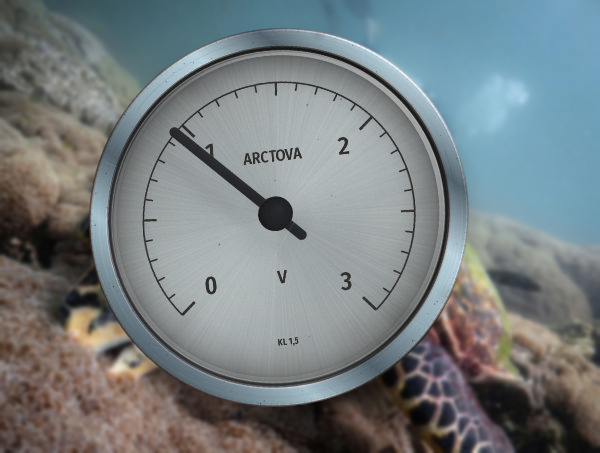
0.95
